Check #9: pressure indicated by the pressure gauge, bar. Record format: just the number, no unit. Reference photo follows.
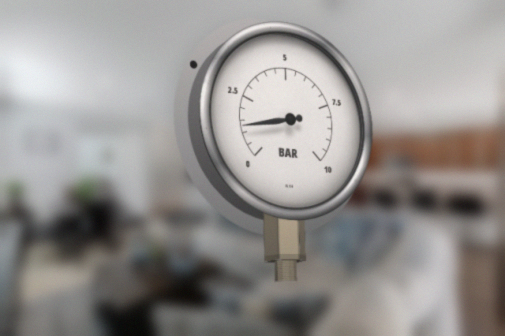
1.25
